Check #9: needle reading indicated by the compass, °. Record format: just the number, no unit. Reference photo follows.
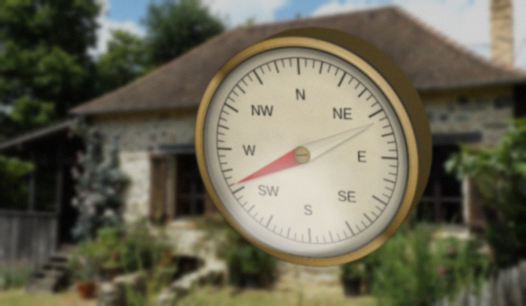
245
